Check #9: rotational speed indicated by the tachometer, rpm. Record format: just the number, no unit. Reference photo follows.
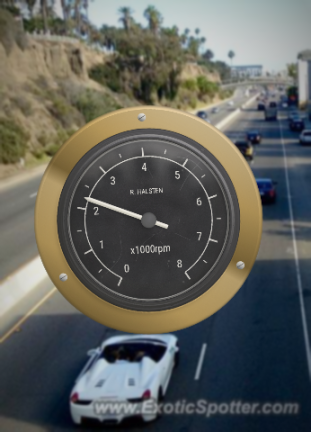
2250
